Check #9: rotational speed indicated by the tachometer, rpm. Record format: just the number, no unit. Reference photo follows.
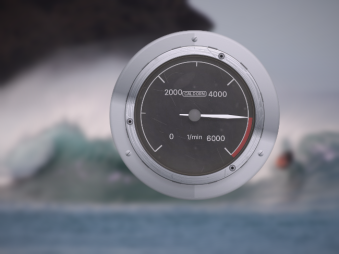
5000
